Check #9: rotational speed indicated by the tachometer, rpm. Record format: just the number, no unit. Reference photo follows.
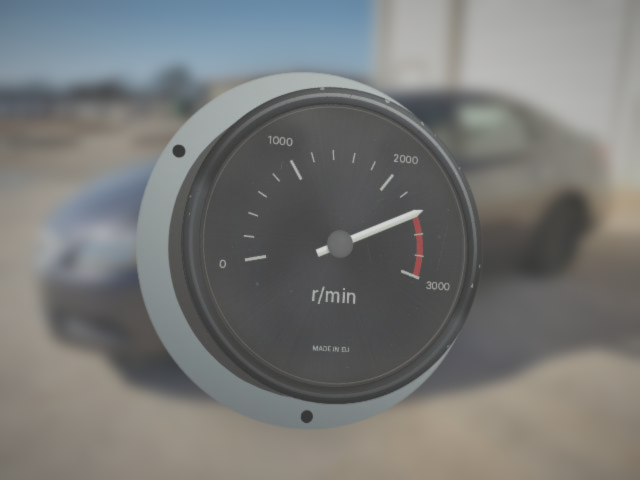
2400
